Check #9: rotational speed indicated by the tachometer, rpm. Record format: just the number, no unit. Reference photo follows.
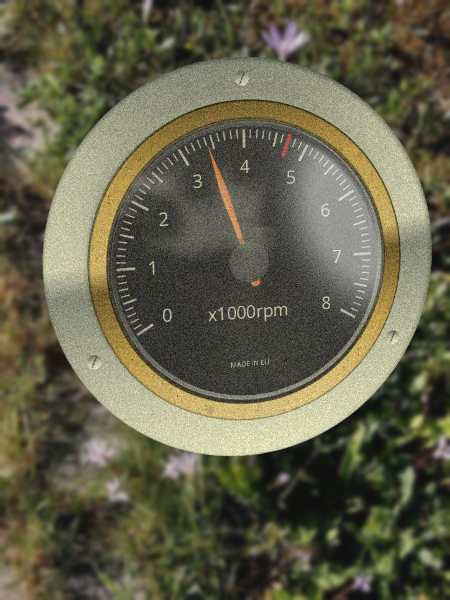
3400
